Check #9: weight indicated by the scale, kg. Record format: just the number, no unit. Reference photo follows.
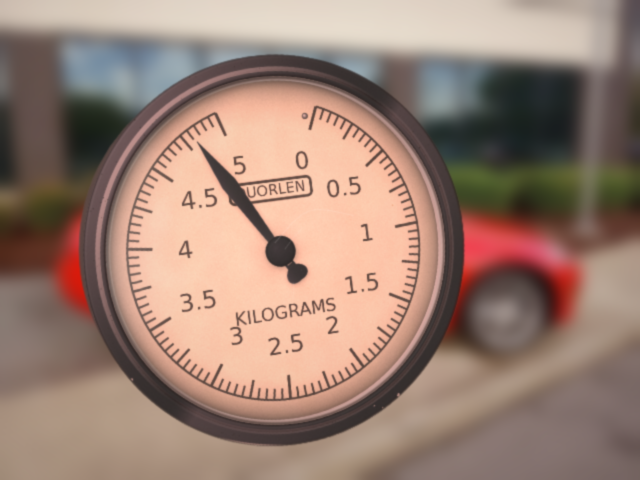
4.8
